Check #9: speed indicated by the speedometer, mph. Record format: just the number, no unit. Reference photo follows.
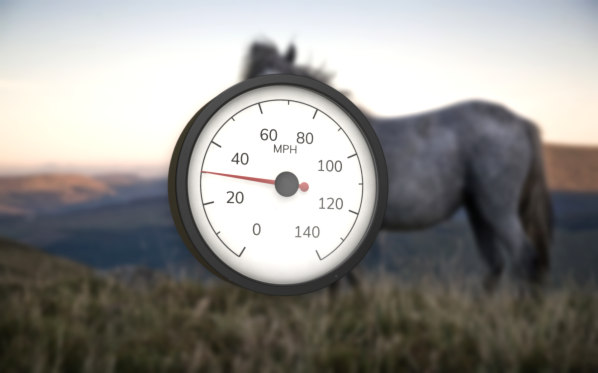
30
